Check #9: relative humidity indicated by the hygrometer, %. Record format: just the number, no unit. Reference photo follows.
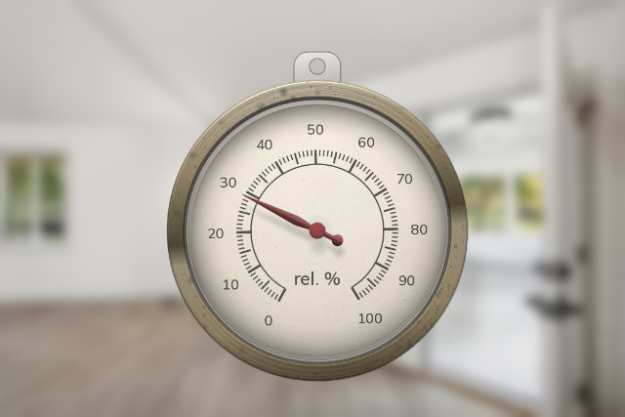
29
